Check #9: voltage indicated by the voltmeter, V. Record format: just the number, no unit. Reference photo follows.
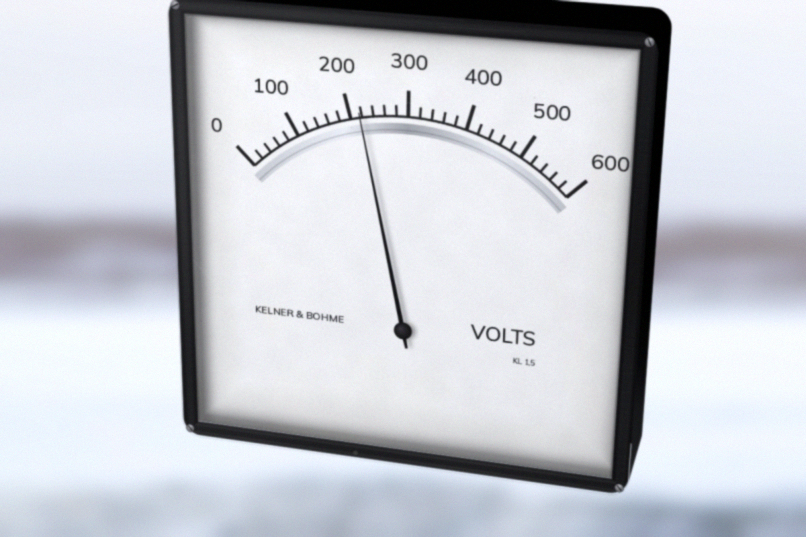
220
